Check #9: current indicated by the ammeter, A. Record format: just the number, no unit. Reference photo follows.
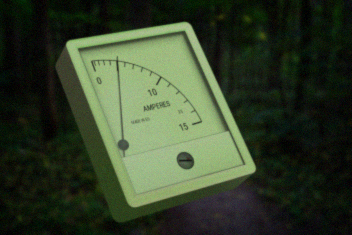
5
